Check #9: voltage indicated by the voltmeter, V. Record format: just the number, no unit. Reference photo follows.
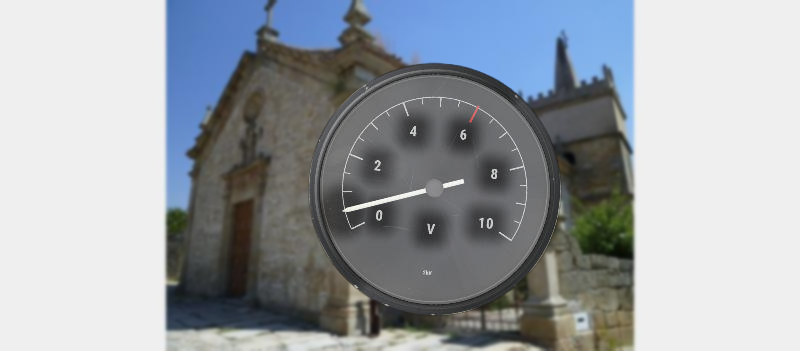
0.5
